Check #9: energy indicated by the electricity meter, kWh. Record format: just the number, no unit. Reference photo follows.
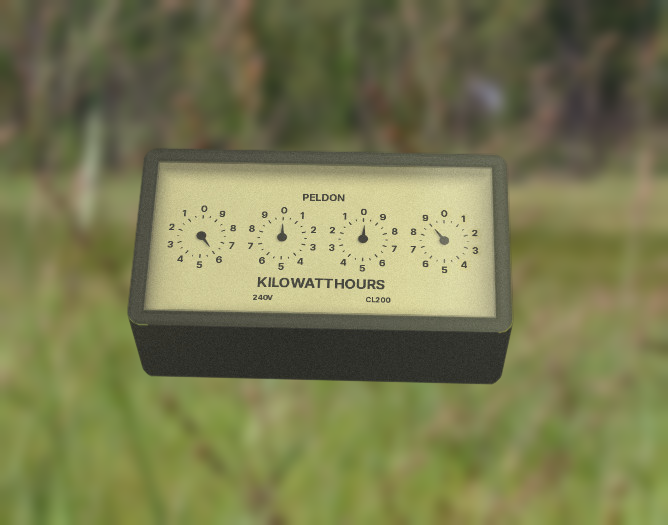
5999
